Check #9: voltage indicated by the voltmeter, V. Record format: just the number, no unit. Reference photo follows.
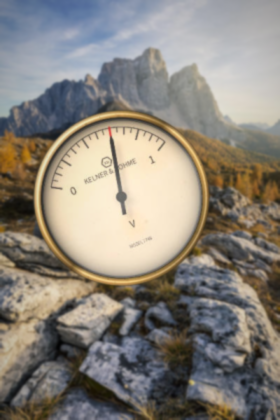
0.6
